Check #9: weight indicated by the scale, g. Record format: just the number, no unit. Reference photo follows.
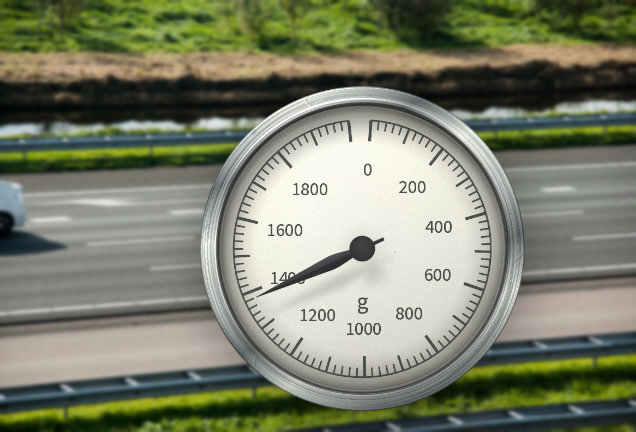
1380
